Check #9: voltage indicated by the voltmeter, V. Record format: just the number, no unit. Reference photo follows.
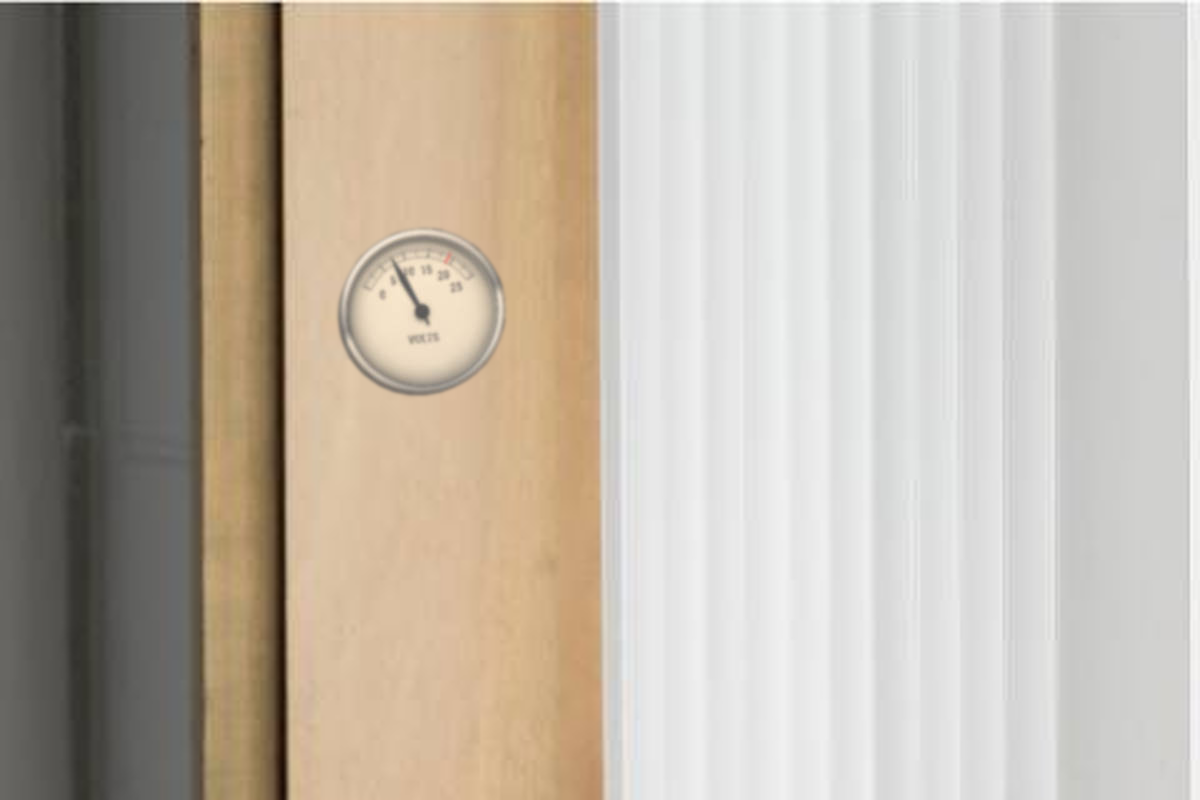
7.5
